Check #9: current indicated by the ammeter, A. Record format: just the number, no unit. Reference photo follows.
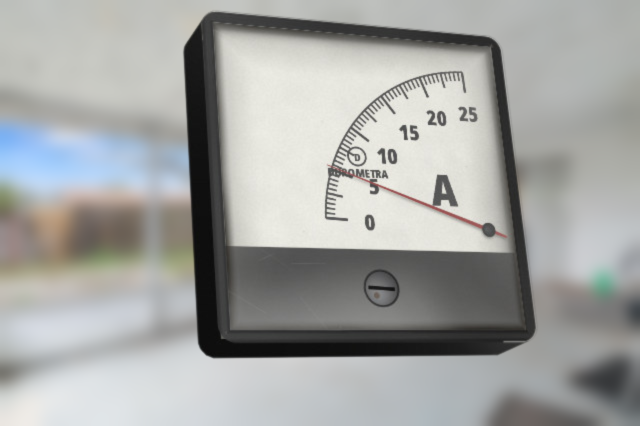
5
